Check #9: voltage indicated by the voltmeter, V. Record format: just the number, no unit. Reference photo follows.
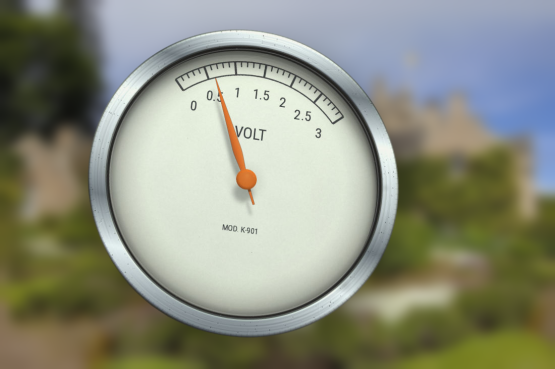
0.6
